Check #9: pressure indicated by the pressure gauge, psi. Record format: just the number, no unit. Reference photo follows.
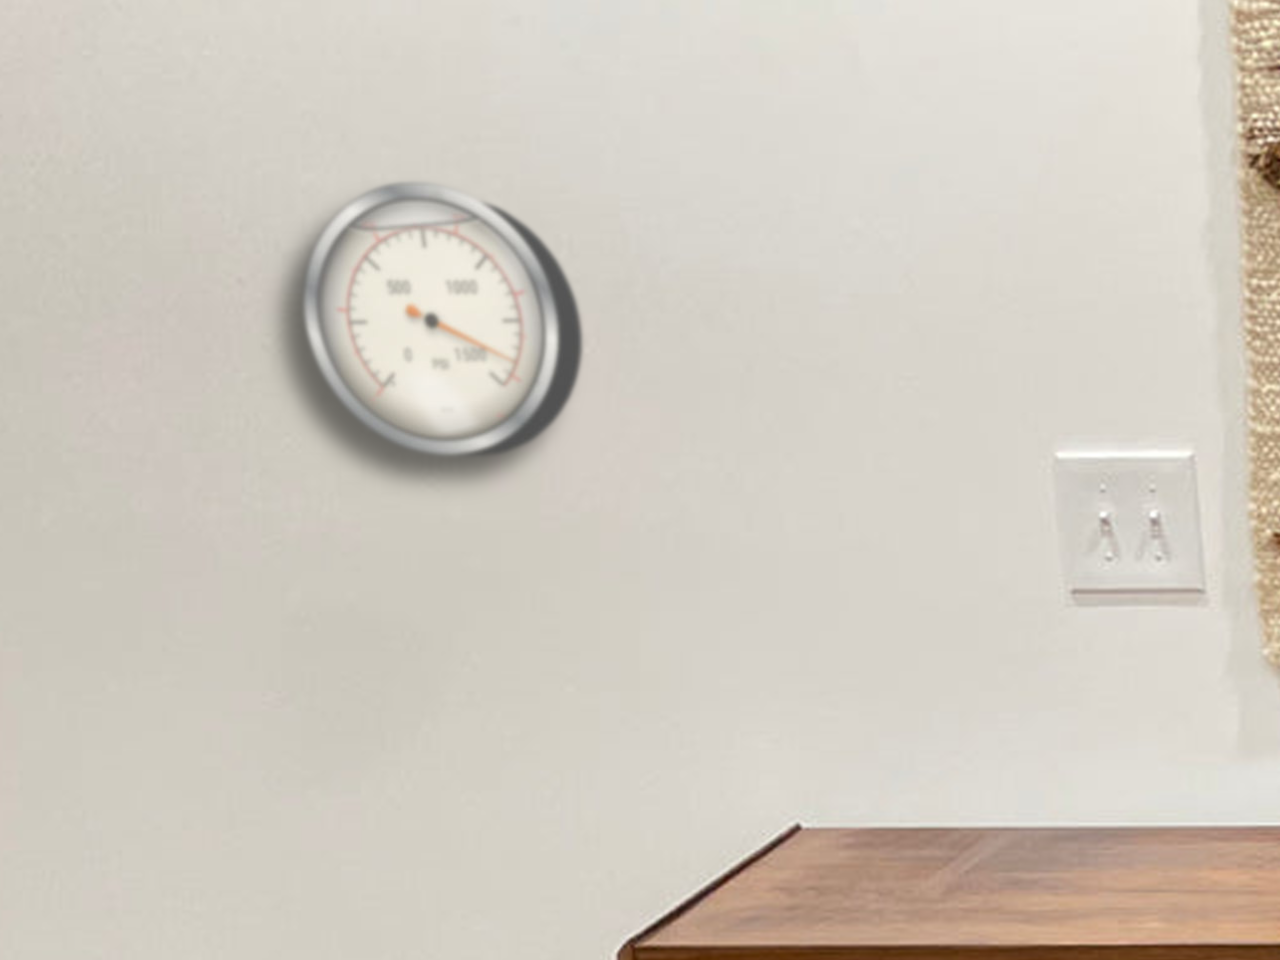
1400
